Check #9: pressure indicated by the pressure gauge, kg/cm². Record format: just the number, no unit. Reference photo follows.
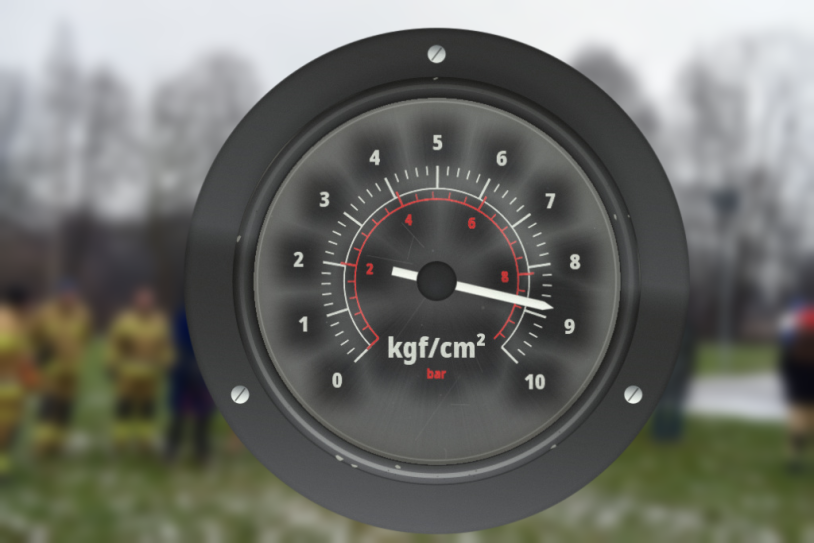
8.8
